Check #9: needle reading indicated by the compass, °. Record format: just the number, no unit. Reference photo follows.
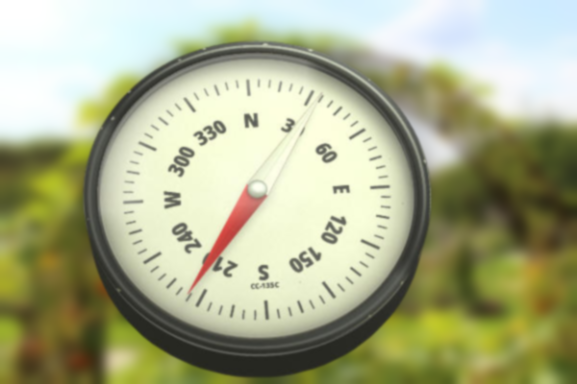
215
